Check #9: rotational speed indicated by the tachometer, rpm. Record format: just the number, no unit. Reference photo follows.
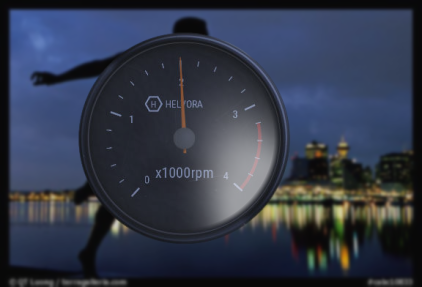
2000
